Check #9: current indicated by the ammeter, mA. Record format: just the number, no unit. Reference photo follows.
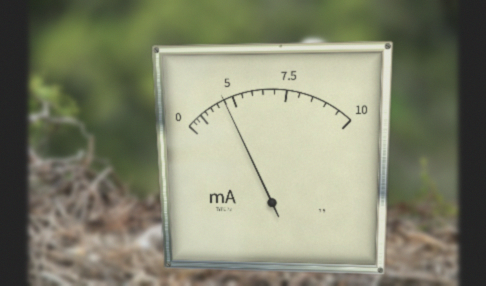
4.5
